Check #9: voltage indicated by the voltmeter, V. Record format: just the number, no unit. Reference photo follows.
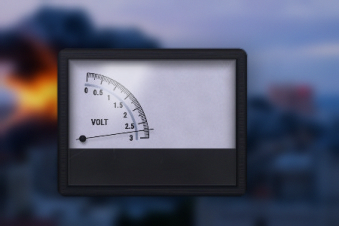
2.75
